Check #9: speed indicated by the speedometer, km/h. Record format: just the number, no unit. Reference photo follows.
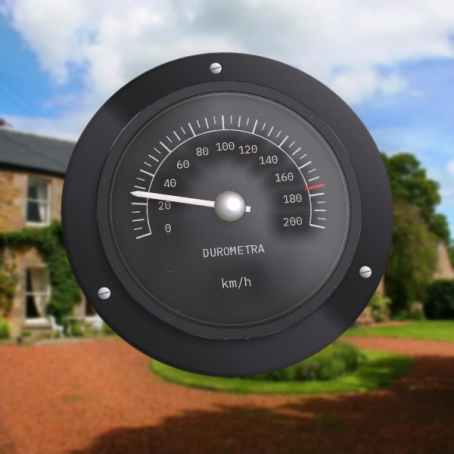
25
